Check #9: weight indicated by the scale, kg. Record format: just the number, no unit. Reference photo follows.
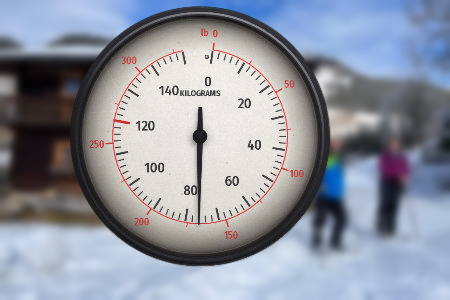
76
